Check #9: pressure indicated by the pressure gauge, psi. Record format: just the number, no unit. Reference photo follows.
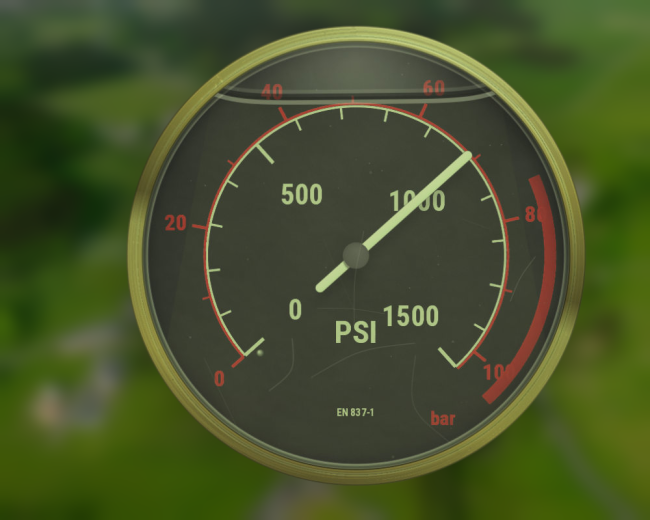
1000
